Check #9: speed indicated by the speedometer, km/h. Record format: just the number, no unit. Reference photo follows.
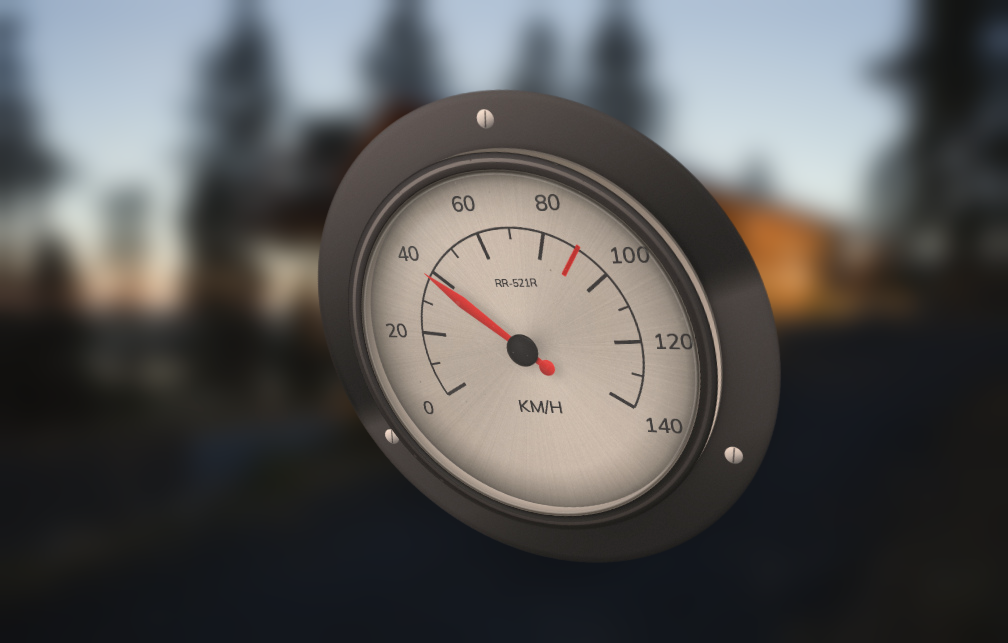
40
